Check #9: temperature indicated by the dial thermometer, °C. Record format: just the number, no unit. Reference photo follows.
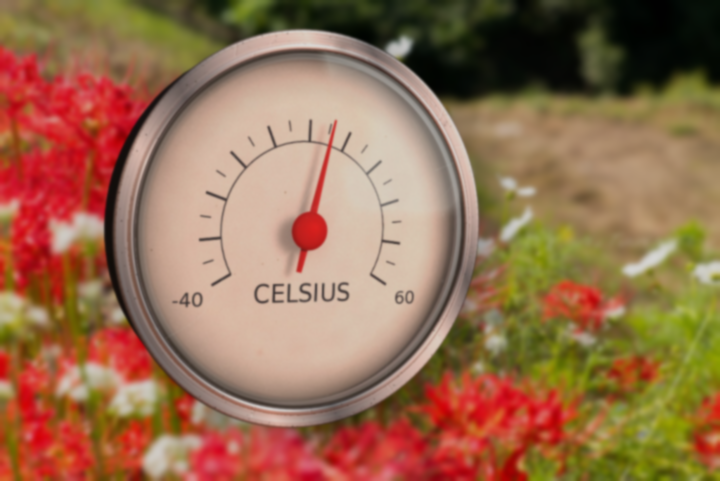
15
